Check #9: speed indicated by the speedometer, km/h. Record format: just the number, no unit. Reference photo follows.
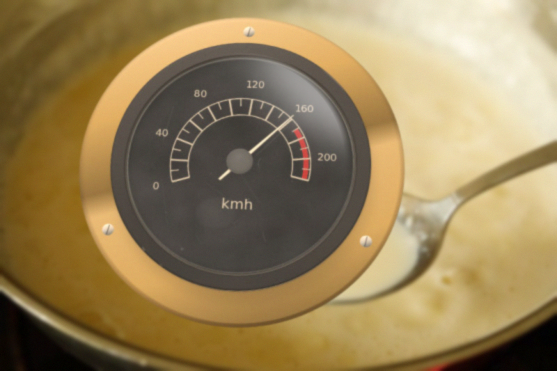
160
